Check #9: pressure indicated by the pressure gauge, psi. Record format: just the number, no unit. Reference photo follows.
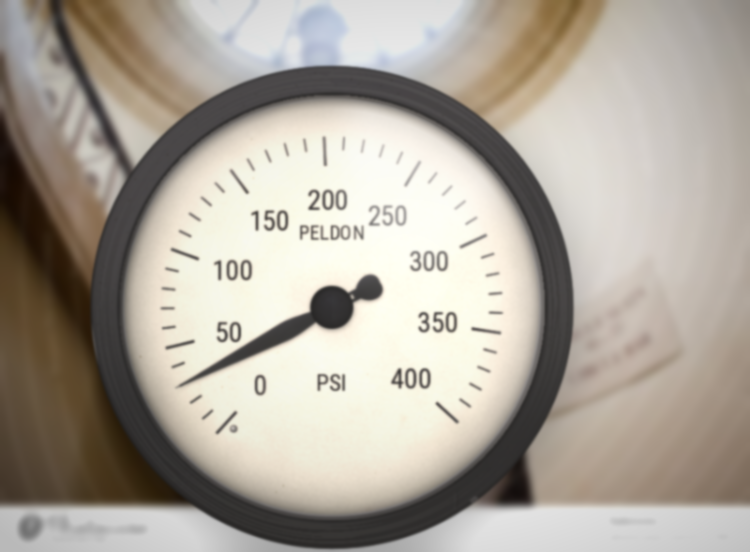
30
